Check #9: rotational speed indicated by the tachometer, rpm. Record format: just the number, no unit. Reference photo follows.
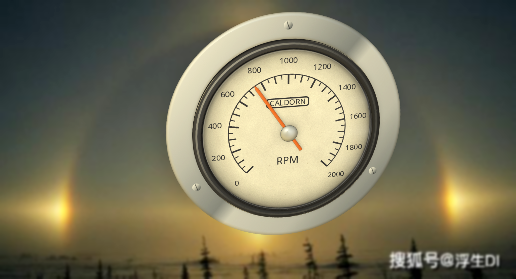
750
